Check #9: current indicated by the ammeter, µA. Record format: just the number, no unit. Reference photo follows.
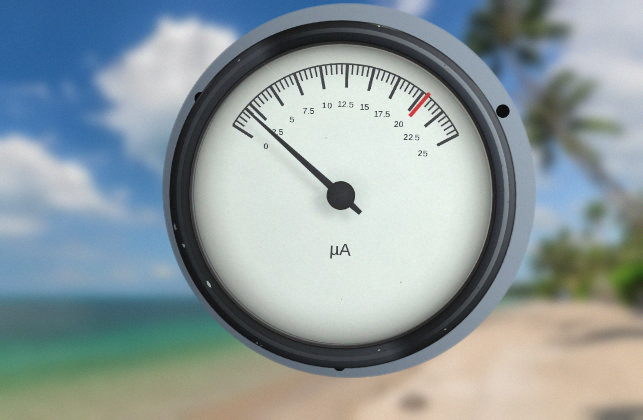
2
